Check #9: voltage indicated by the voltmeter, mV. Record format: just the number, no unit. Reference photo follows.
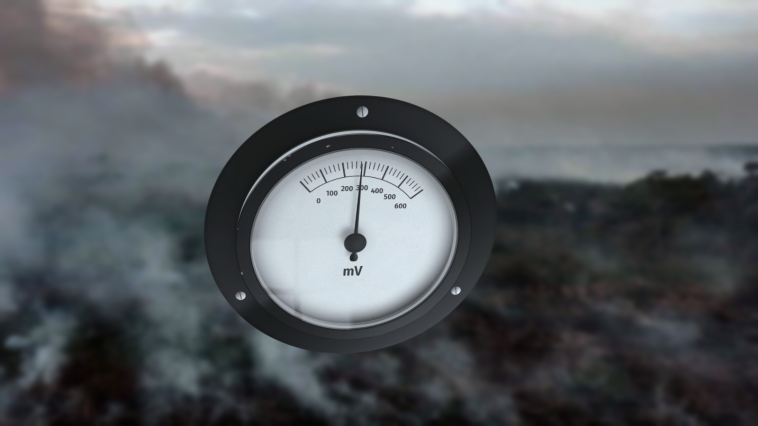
280
